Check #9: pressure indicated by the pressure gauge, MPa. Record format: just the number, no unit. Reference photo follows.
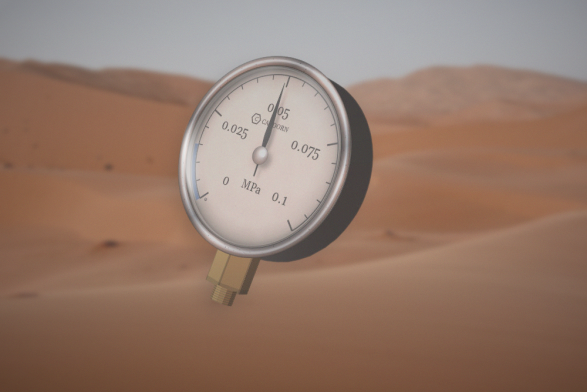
0.05
